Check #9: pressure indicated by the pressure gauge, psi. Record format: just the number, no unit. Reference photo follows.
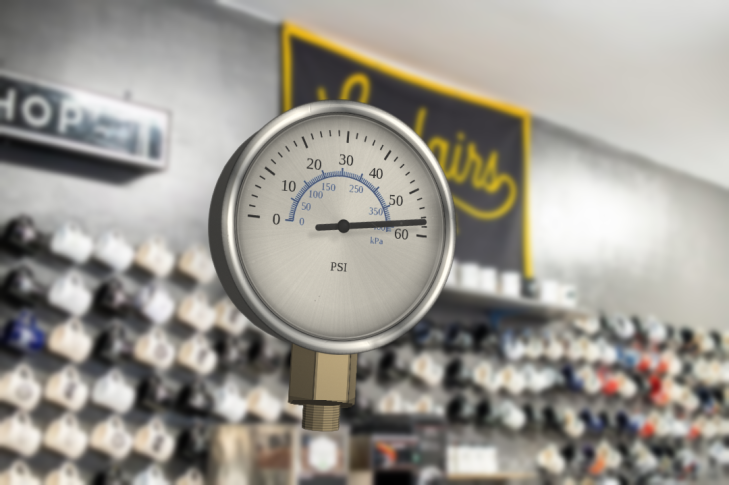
57
